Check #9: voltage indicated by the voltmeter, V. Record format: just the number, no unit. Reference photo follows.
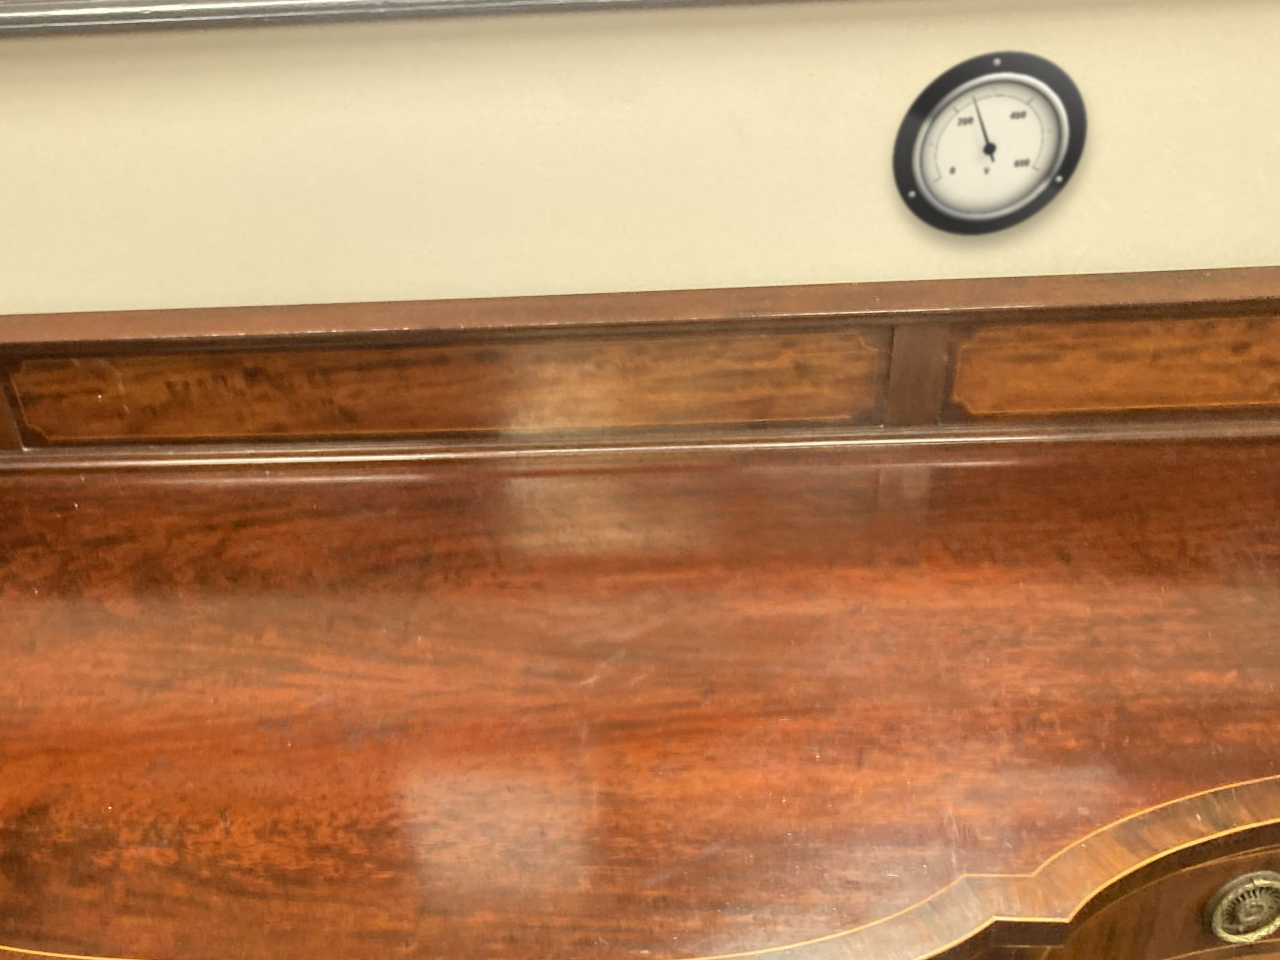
250
